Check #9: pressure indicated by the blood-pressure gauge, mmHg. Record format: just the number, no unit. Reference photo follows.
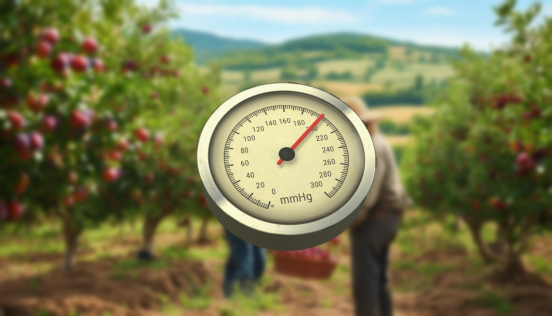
200
